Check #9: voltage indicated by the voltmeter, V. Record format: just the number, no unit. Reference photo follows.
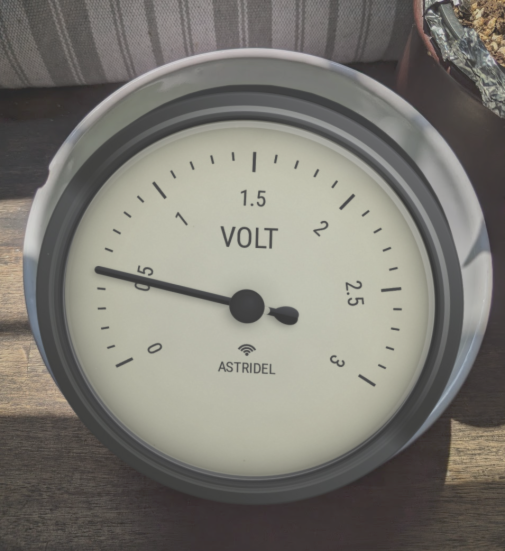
0.5
